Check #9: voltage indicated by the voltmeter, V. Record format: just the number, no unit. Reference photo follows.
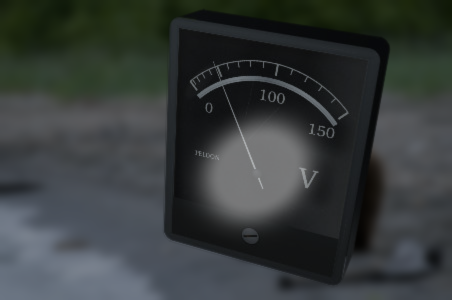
50
